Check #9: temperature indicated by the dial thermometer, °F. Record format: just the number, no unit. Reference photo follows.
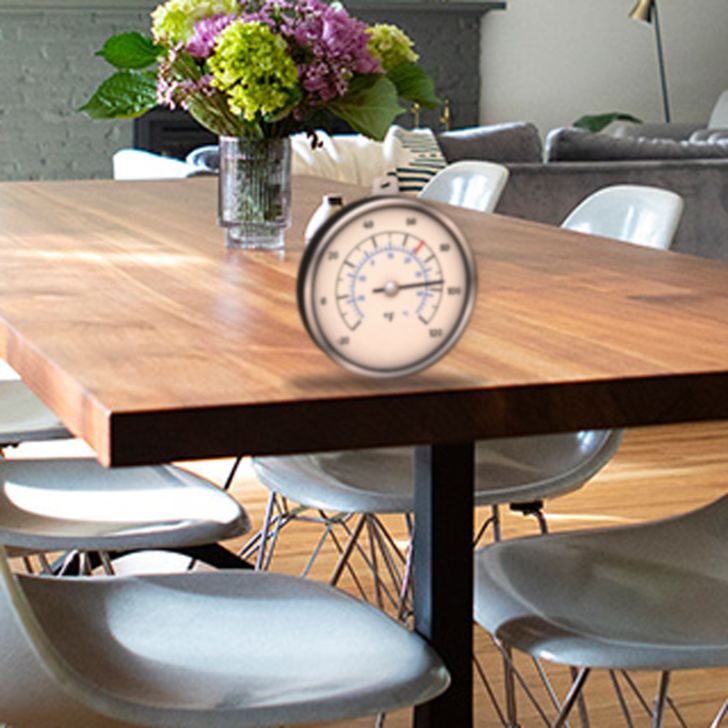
95
